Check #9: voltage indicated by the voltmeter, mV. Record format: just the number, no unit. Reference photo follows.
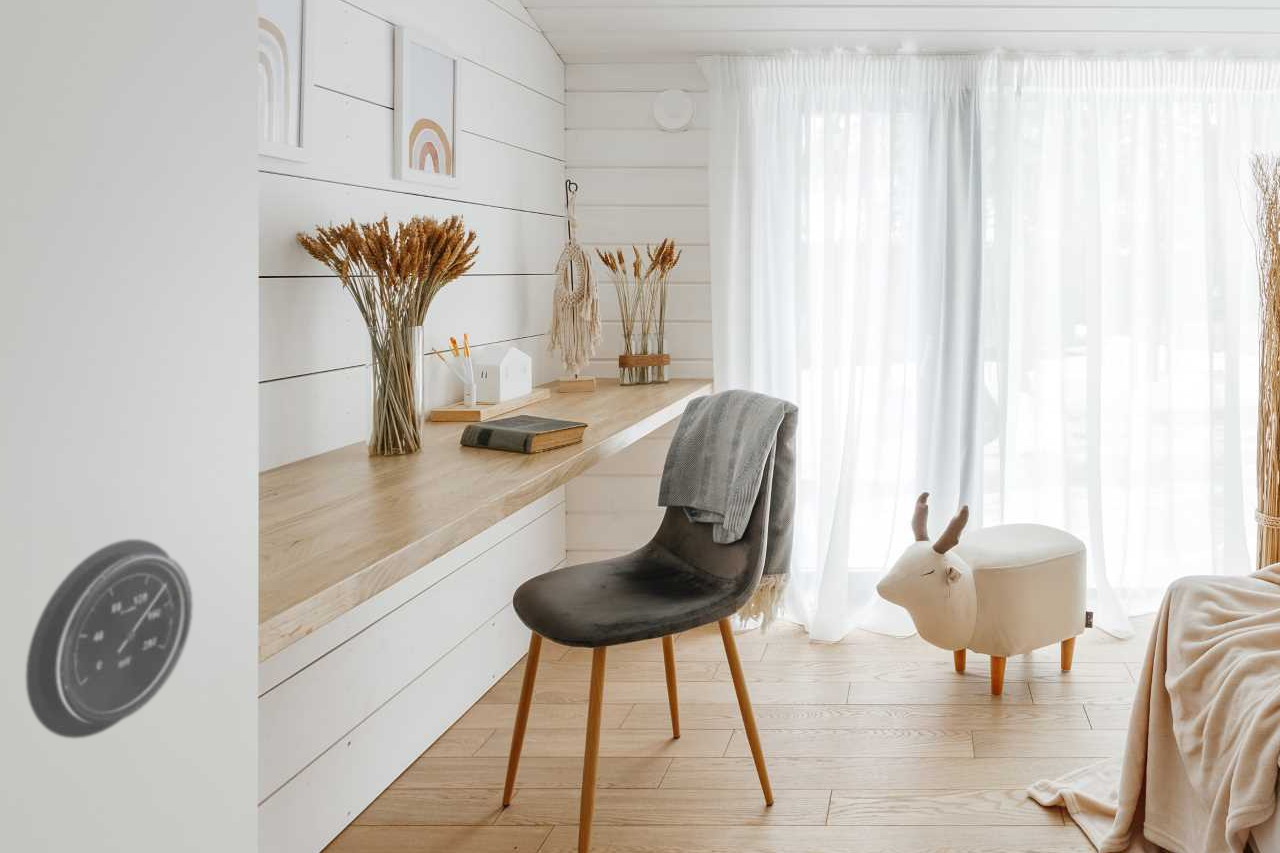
140
